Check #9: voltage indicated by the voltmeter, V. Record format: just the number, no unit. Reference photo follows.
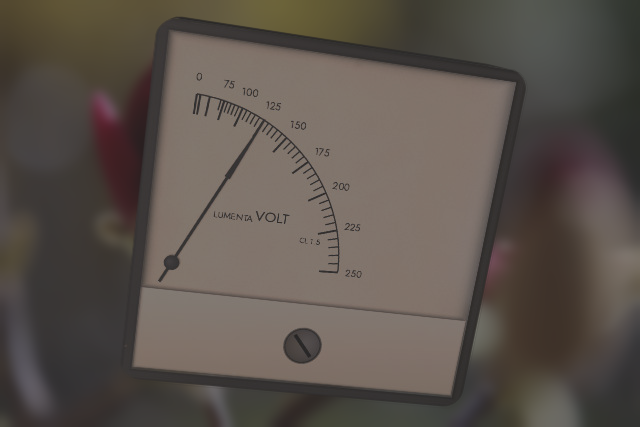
125
